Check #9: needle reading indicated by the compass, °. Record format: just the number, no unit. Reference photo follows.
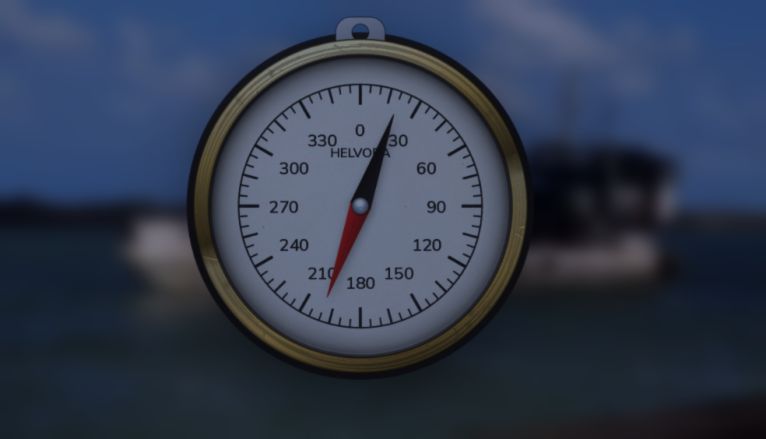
200
